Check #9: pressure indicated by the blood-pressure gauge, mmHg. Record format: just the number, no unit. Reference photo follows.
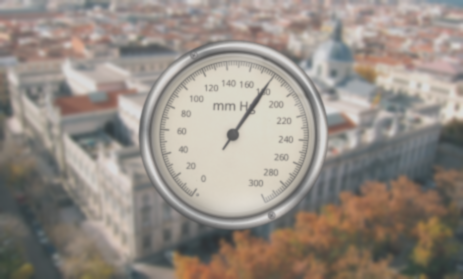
180
